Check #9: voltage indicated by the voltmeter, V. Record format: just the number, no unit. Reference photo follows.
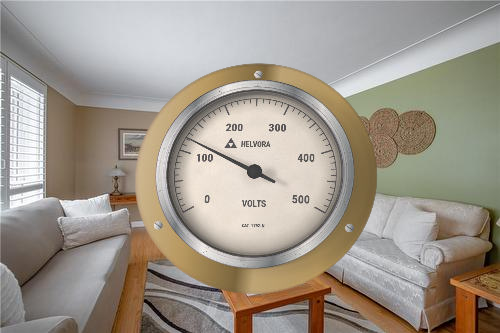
120
